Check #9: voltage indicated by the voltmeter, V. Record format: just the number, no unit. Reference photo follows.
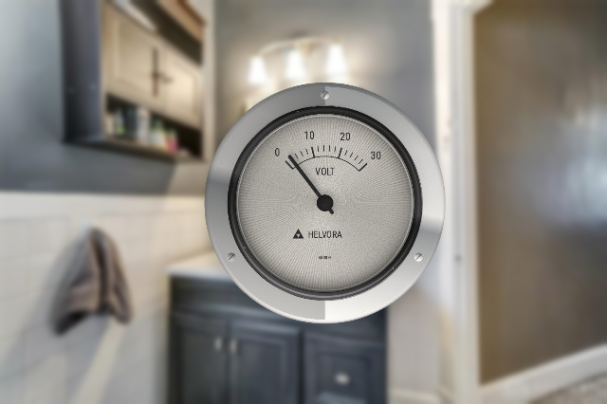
2
